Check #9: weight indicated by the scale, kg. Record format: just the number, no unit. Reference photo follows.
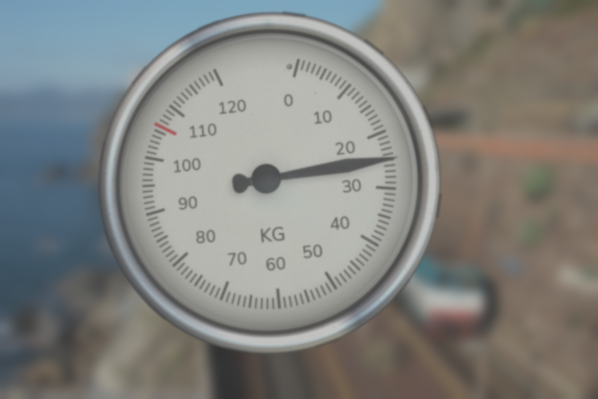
25
